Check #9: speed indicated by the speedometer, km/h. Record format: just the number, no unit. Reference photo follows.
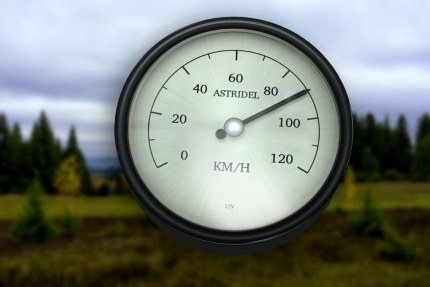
90
